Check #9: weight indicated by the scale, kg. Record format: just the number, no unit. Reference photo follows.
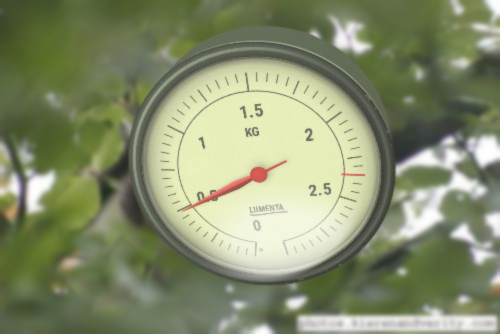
0.5
